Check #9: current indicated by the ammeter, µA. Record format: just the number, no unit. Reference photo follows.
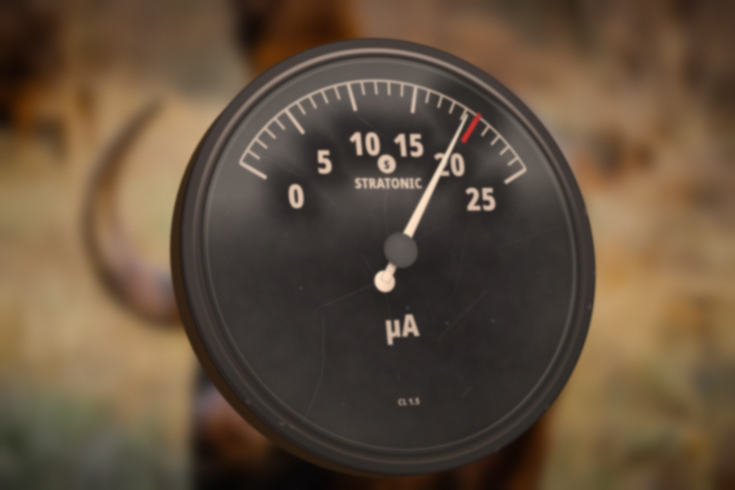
19
